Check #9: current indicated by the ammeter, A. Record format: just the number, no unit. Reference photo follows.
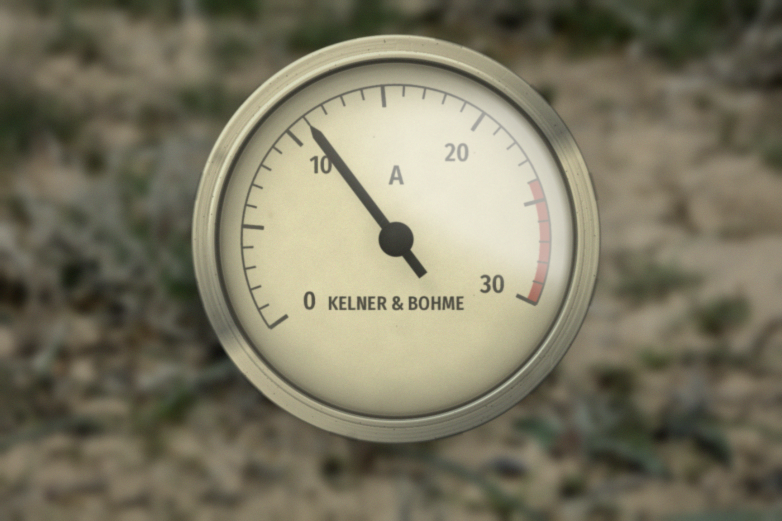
11
